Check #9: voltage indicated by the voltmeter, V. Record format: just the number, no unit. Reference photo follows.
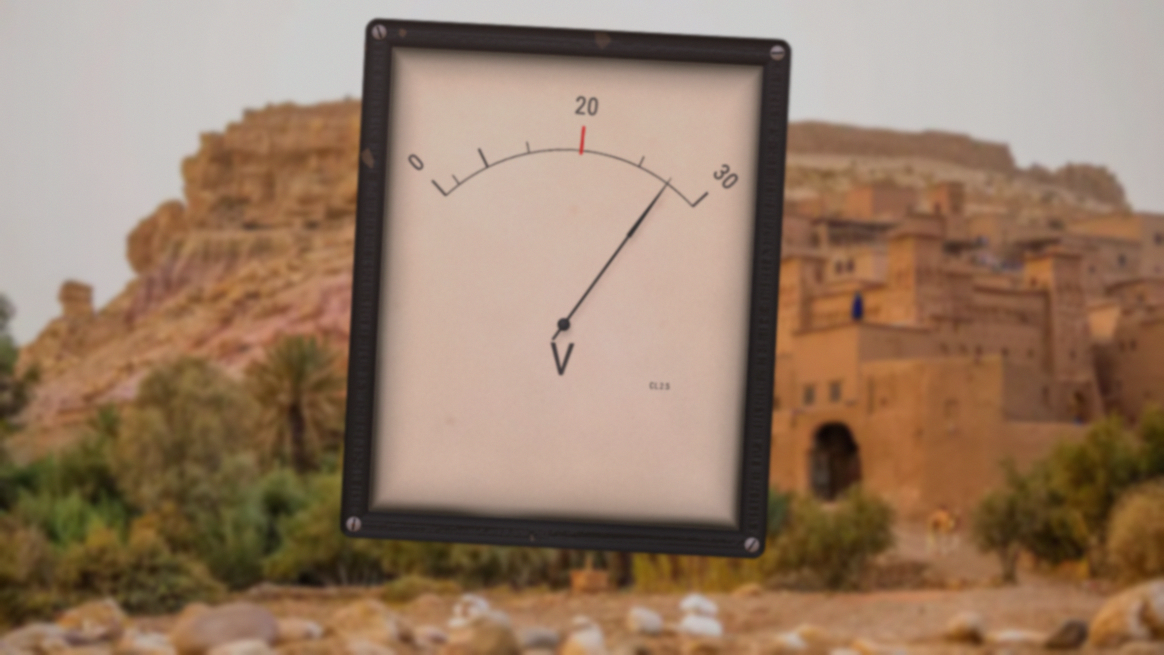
27.5
